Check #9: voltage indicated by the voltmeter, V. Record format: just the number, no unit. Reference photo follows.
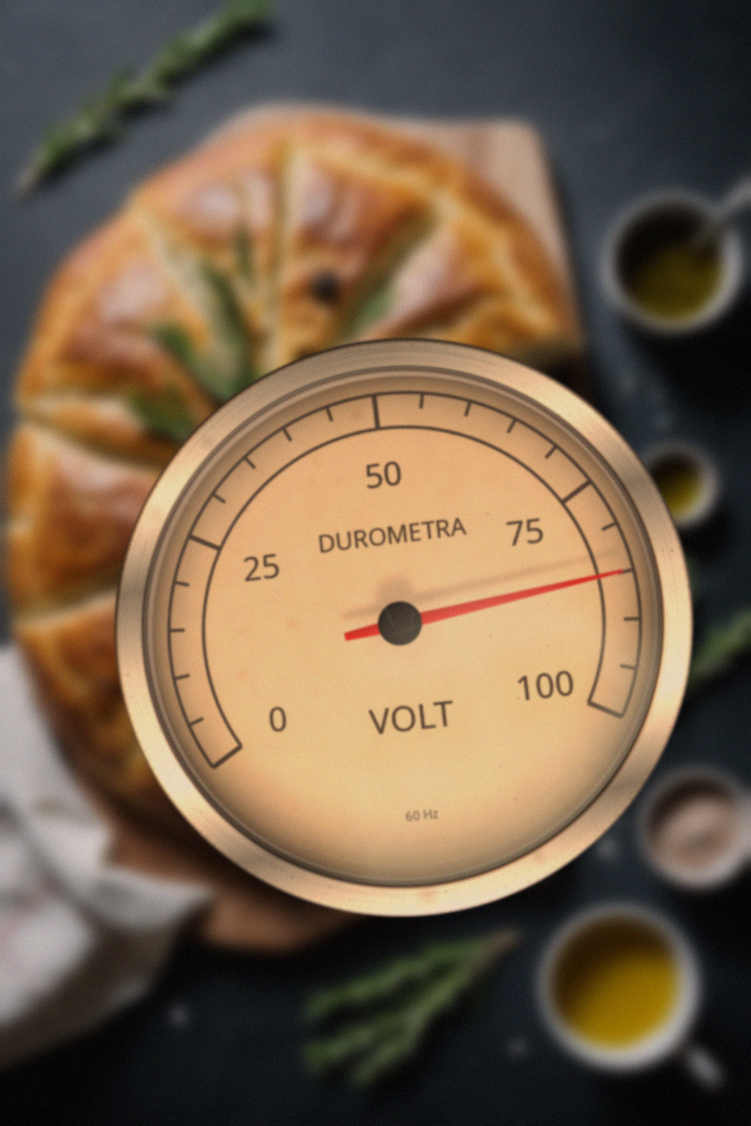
85
